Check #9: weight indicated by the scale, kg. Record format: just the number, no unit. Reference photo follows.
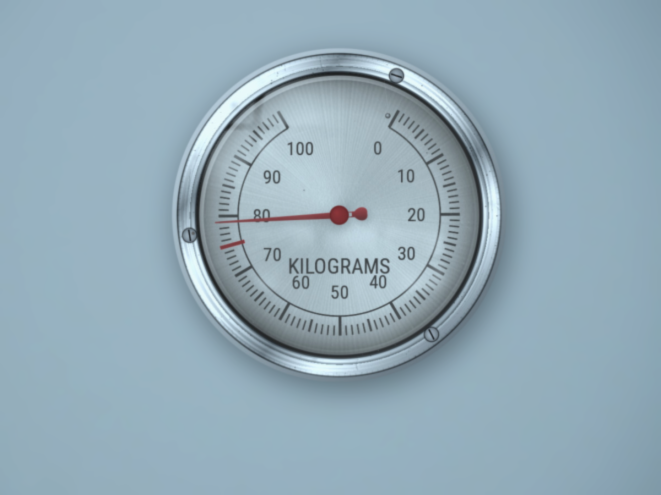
79
